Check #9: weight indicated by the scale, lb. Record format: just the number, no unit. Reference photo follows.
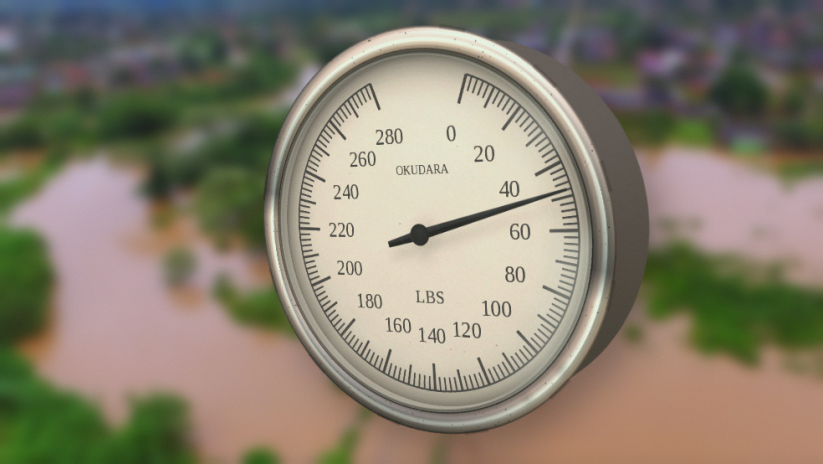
48
